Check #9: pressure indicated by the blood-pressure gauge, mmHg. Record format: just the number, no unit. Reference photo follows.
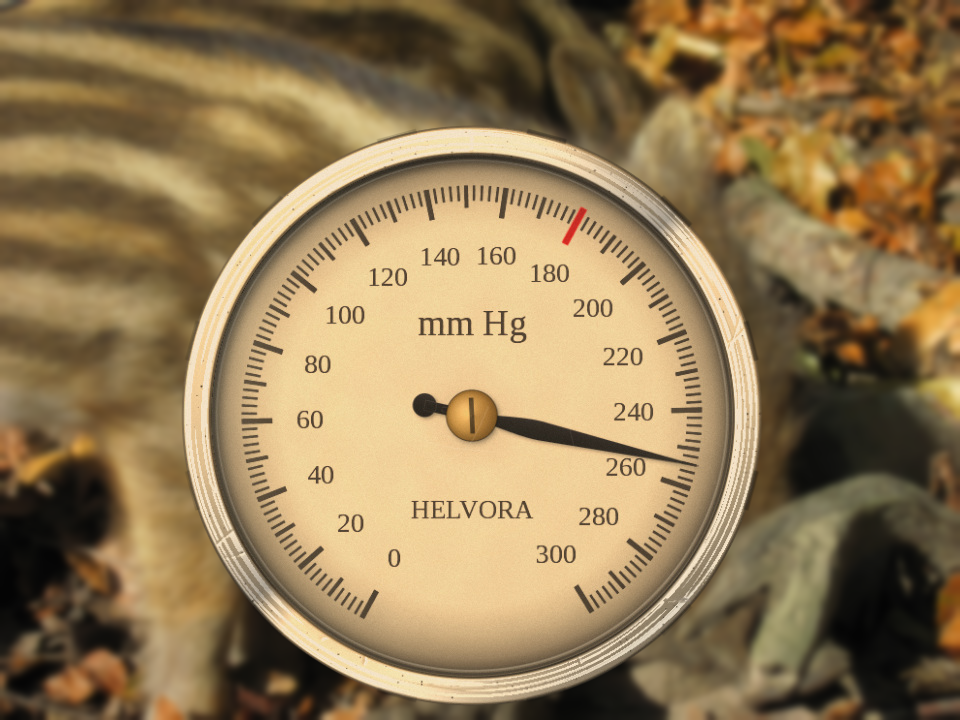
254
